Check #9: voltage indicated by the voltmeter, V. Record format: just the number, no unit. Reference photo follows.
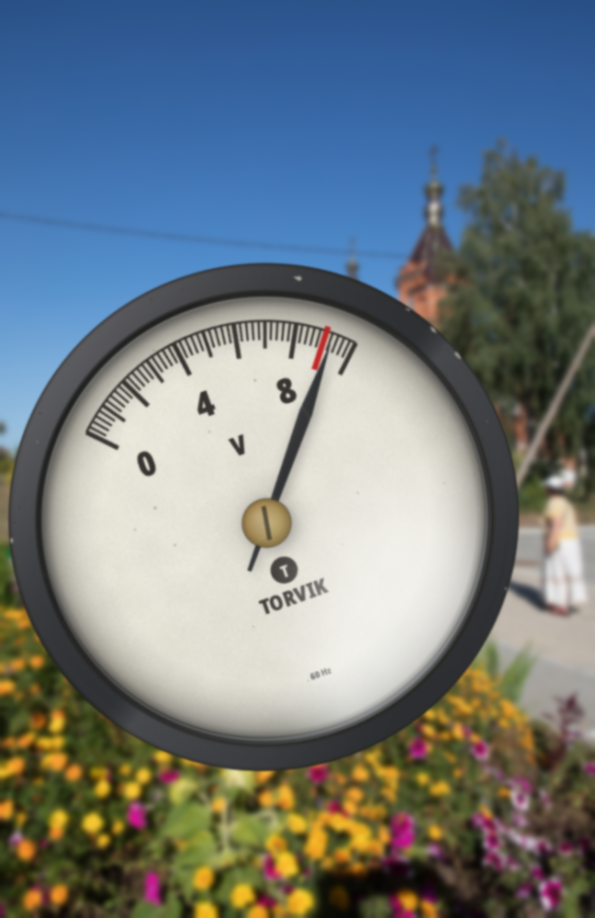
9.2
